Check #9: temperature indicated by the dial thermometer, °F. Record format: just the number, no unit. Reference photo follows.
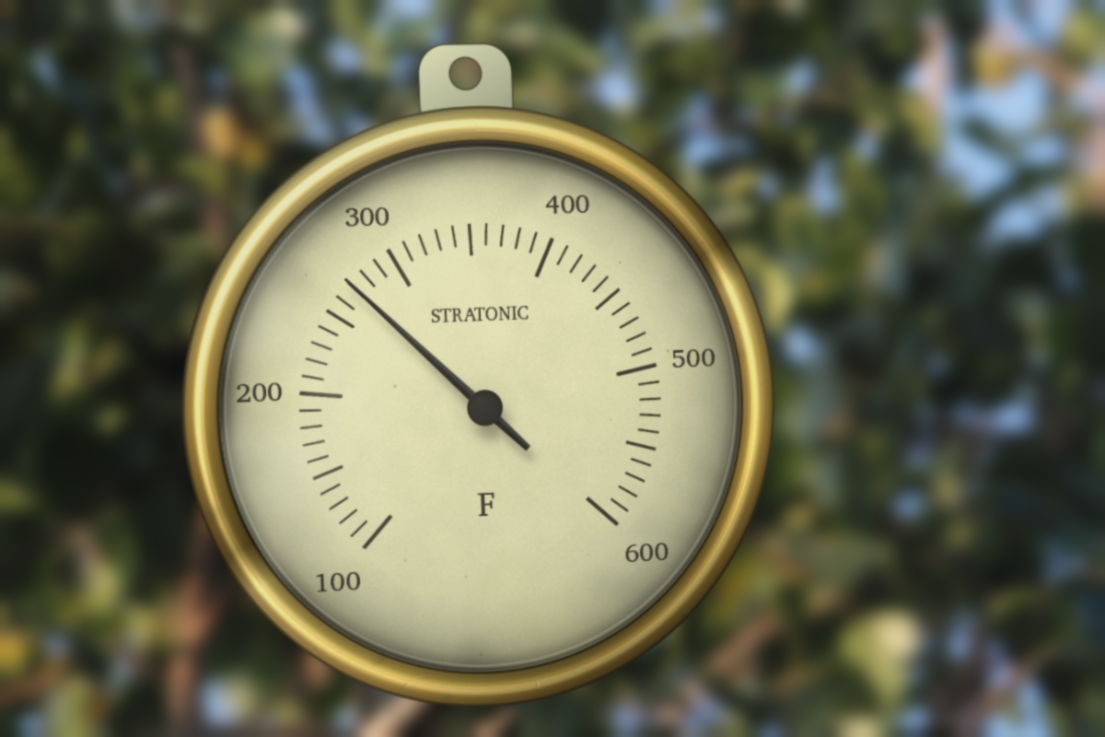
270
